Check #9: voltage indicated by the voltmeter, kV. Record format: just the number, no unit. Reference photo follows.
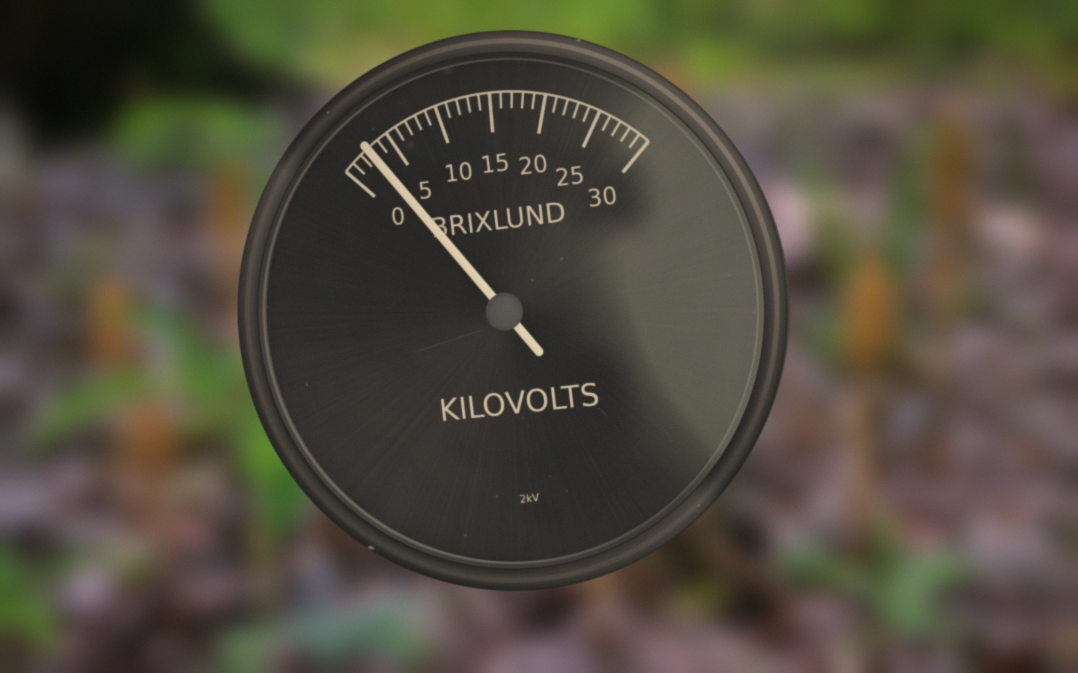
3
